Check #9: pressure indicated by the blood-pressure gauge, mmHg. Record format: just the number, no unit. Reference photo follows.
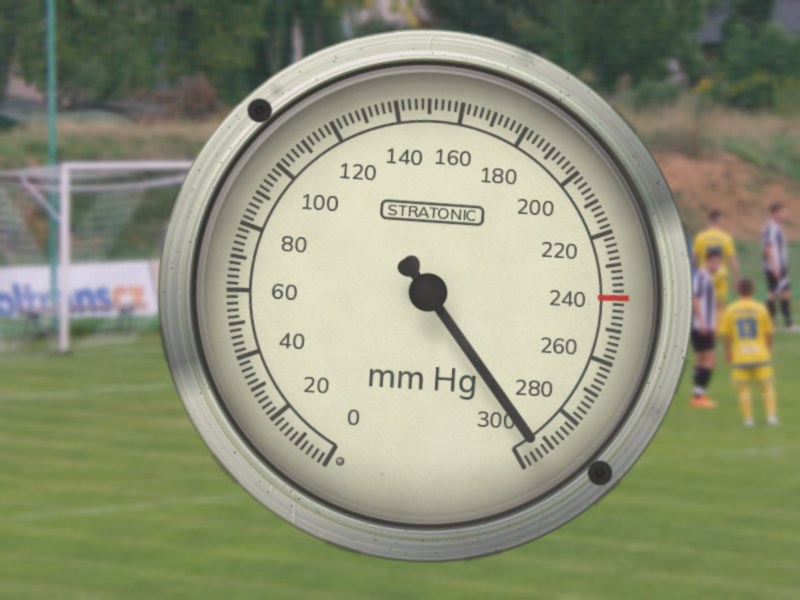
294
